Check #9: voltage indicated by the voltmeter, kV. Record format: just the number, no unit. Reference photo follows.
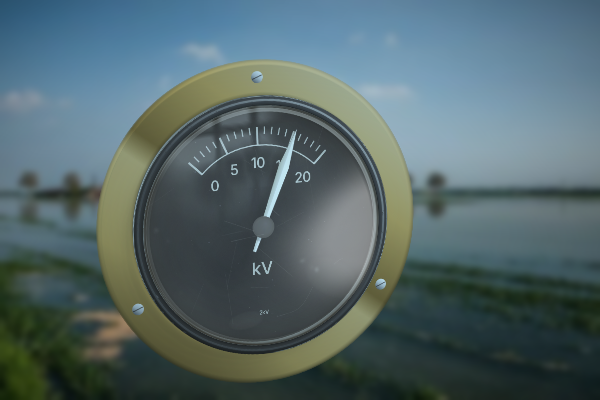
15
